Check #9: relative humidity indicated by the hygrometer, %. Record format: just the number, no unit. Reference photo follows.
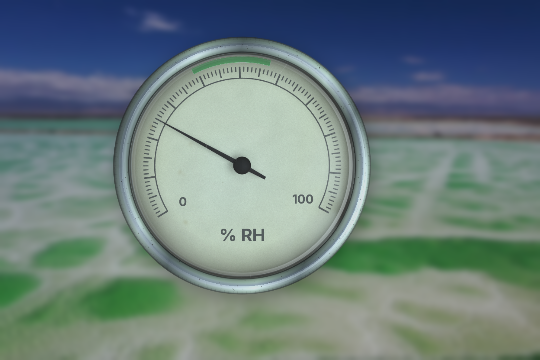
25
